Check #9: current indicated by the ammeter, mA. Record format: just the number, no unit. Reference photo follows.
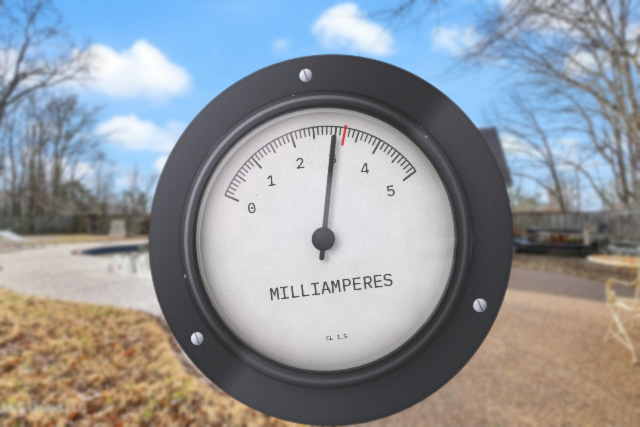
3
